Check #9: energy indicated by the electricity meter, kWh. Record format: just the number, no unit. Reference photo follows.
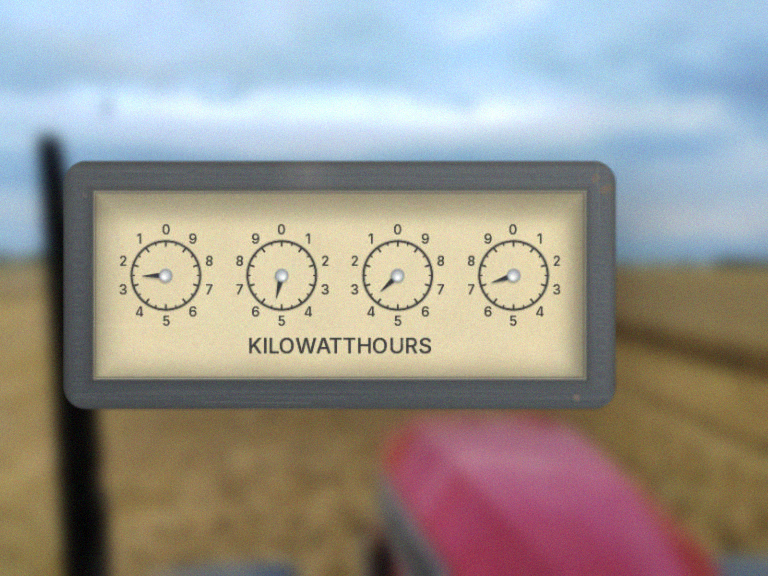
2537
